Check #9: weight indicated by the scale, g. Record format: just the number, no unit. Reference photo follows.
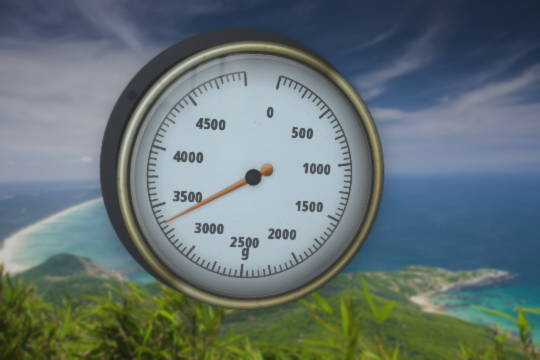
3350
